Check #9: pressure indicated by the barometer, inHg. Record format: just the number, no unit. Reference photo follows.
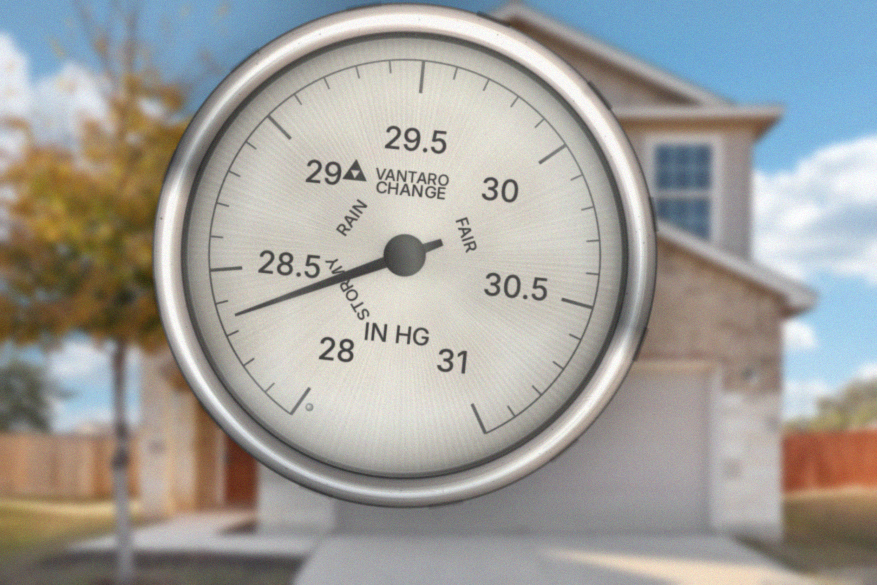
28.35
